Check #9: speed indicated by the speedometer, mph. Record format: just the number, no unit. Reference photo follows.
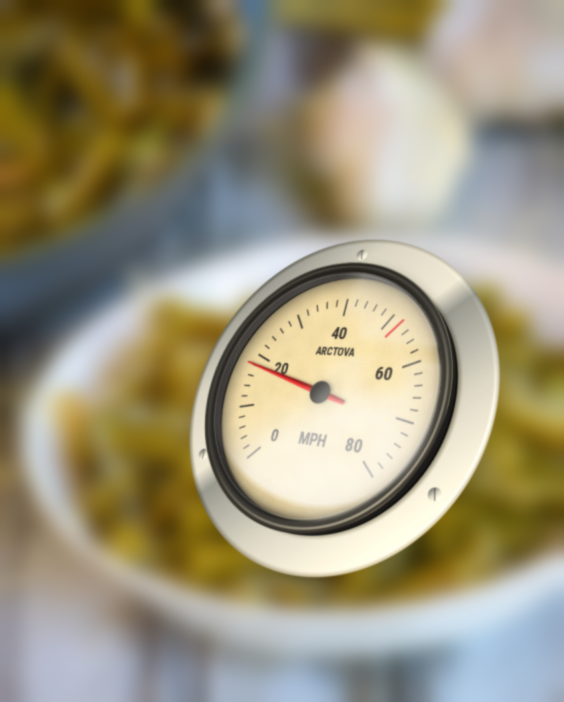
18
